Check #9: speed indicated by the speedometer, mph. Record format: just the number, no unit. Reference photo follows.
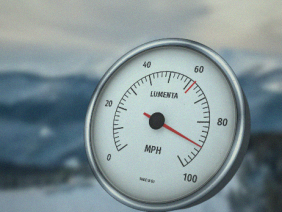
90
